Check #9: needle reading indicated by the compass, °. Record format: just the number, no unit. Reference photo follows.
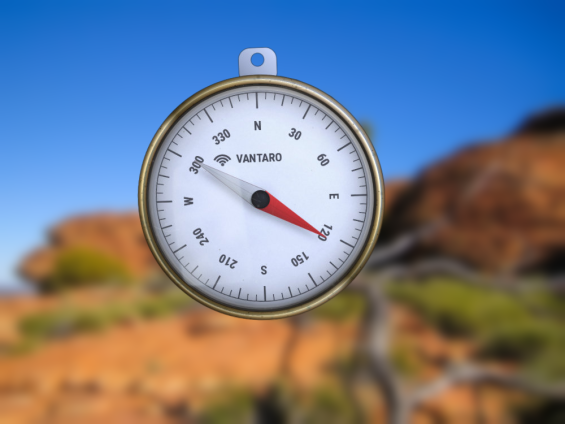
122.5
